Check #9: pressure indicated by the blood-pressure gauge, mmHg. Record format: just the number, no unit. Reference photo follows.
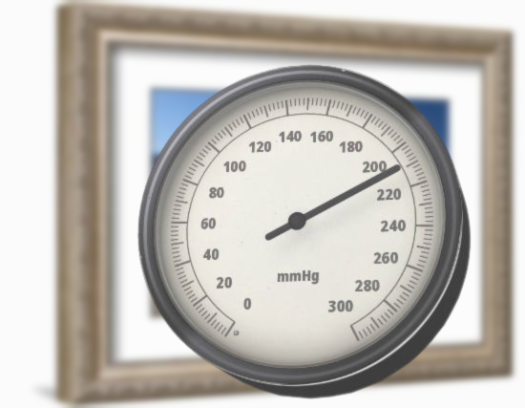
210
